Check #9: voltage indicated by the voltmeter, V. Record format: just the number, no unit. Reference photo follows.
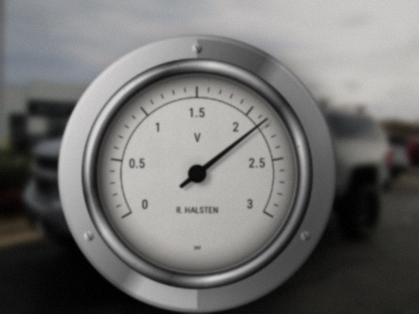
2.15
